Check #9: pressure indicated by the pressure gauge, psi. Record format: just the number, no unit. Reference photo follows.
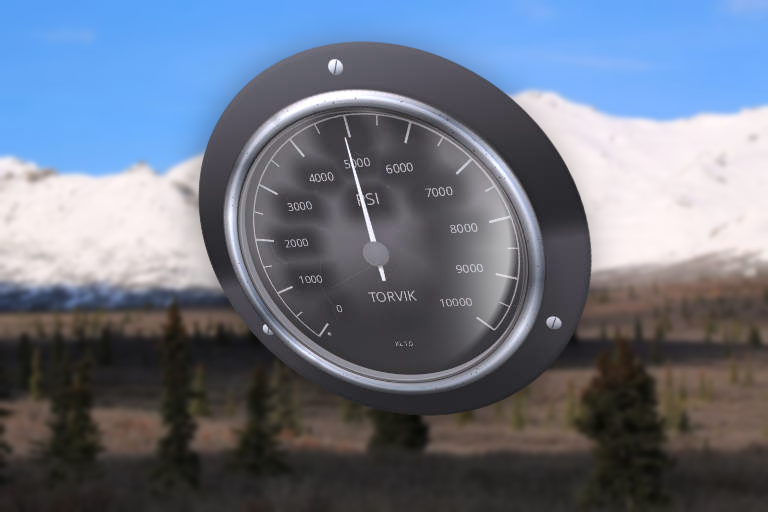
5000
